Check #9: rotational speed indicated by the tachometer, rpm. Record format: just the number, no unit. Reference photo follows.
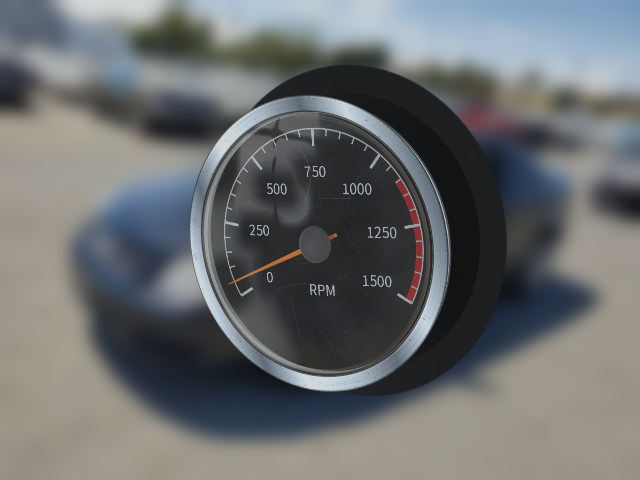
50
